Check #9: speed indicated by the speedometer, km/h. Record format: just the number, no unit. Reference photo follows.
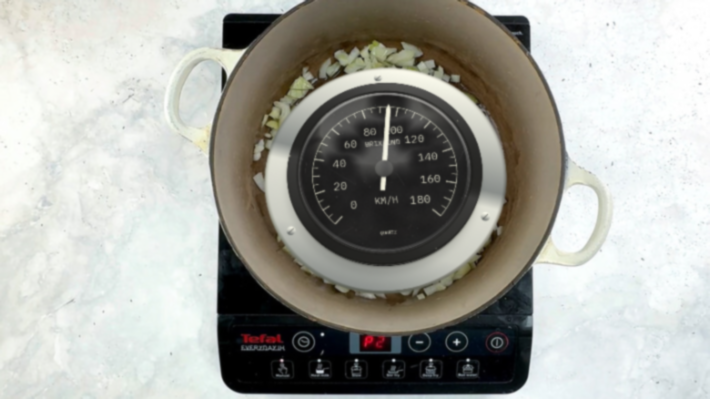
95
